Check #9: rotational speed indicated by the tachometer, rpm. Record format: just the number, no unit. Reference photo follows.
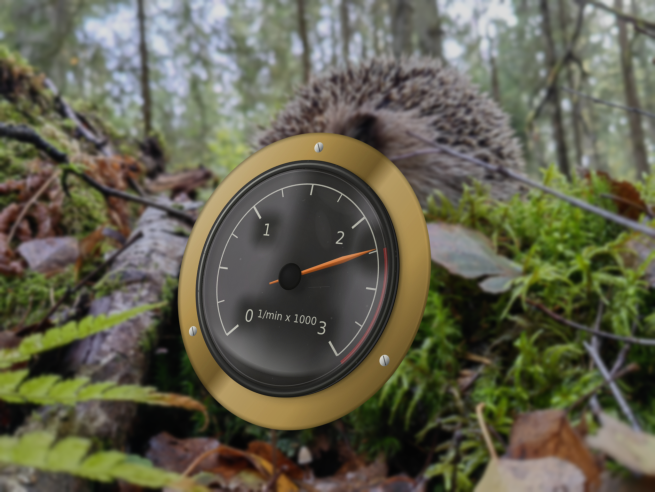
2250
